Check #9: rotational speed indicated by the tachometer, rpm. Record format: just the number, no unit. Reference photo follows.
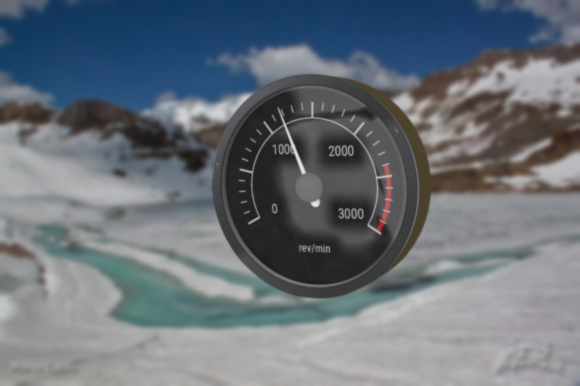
1200
